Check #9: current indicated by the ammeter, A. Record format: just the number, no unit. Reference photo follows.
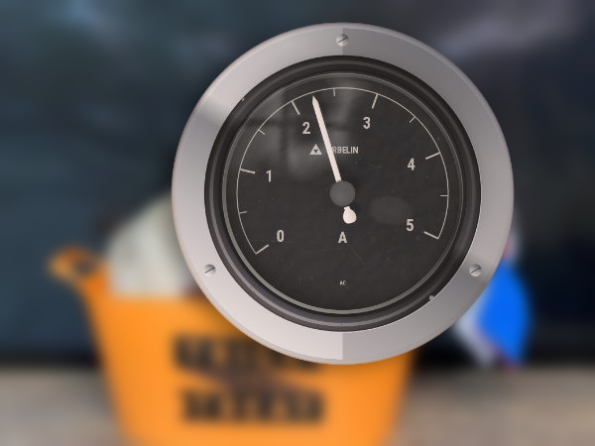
2.25
